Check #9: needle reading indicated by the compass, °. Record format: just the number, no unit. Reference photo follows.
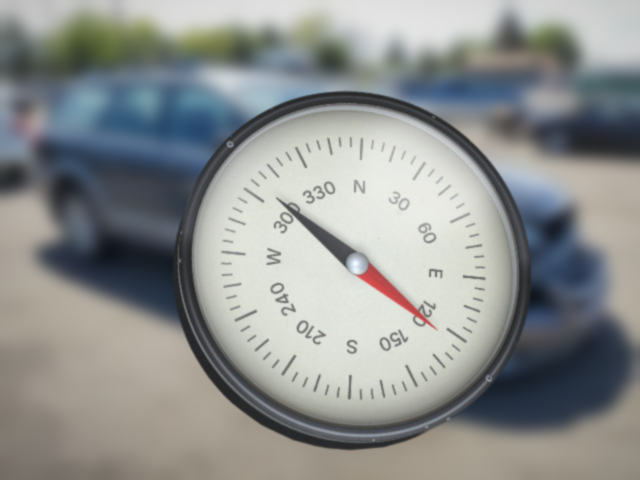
125
